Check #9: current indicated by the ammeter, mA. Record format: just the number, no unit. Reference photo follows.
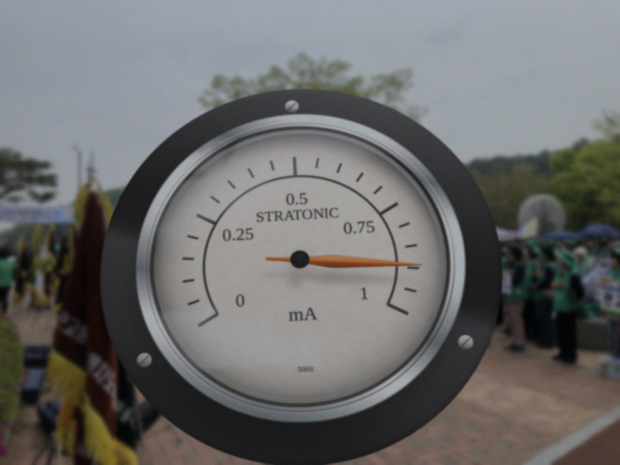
0.9
